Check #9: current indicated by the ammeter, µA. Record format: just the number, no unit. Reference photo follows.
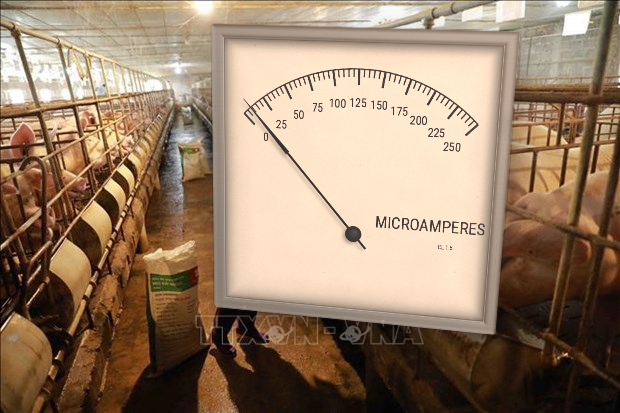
10
